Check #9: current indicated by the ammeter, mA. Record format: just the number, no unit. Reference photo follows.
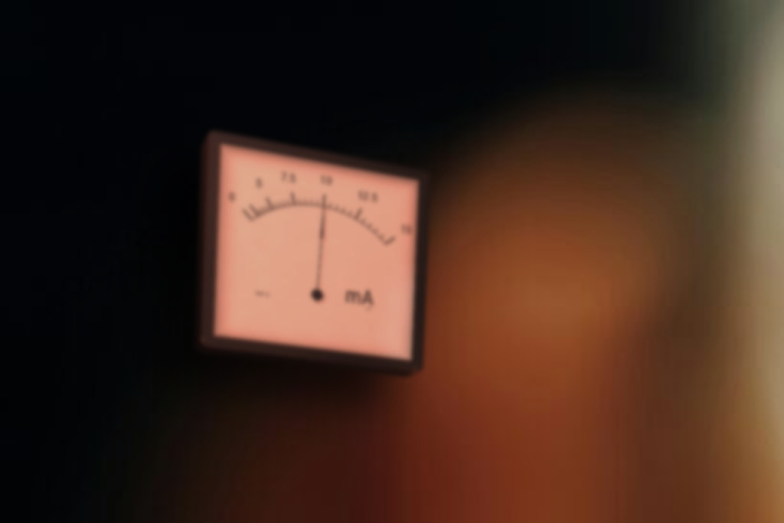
10
